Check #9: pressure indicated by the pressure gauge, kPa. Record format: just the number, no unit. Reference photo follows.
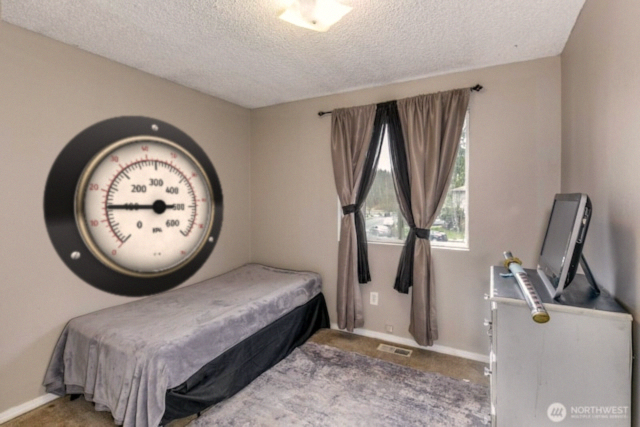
100
